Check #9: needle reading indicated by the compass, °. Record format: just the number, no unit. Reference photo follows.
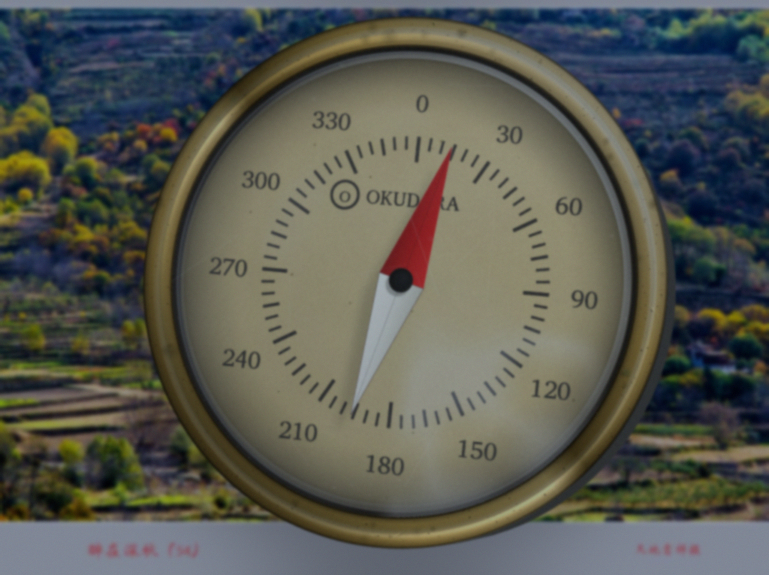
15
